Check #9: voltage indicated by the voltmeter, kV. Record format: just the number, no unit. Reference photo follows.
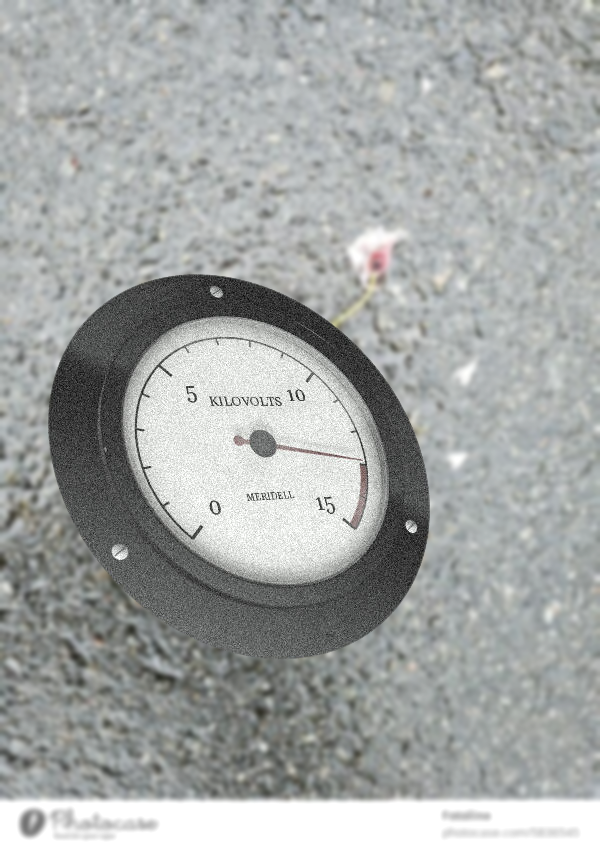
13
